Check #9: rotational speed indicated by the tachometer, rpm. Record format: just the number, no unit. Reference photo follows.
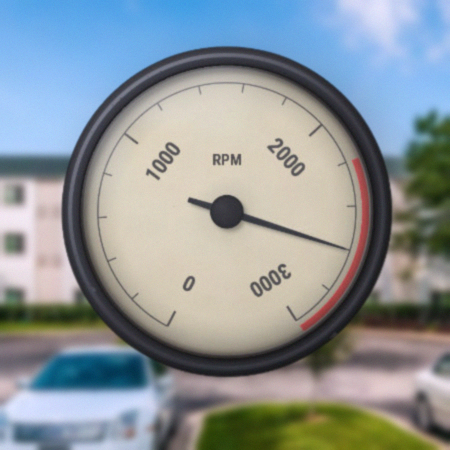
2600
